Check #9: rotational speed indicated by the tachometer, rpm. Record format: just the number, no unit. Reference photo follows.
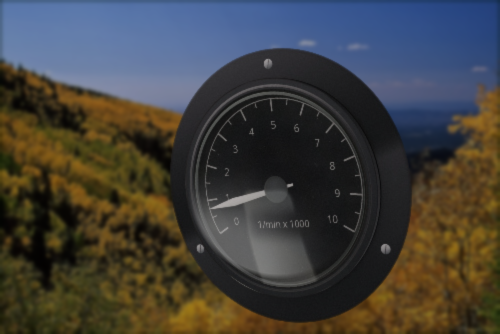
750
